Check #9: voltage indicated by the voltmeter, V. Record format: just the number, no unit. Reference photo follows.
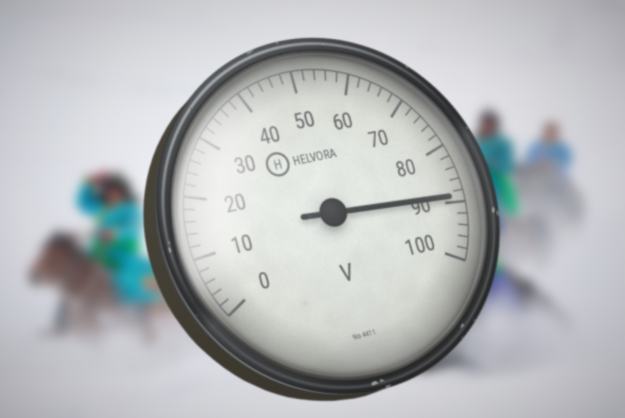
89
